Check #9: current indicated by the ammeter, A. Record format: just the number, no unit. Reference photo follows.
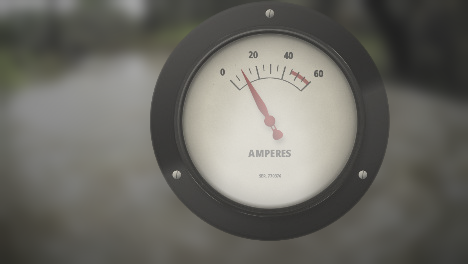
10
